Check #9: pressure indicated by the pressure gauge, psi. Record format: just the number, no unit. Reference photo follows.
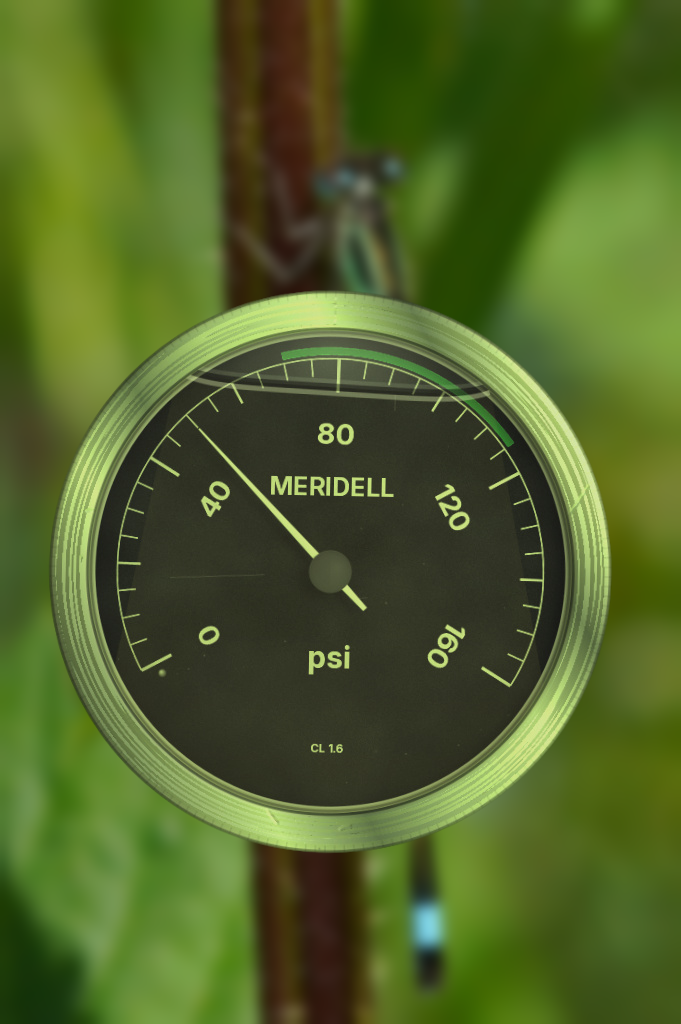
50
